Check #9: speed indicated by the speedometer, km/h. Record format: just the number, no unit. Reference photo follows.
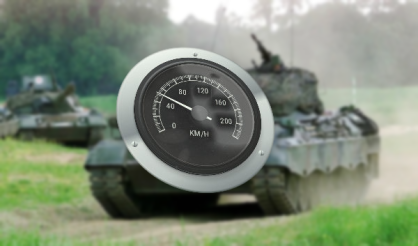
50
